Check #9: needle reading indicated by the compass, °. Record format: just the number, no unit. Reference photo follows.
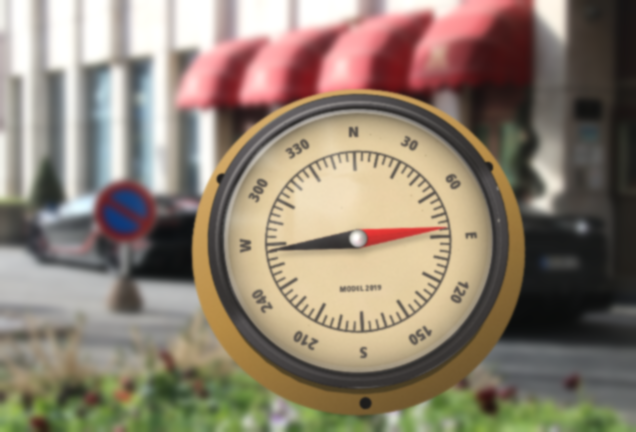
85
